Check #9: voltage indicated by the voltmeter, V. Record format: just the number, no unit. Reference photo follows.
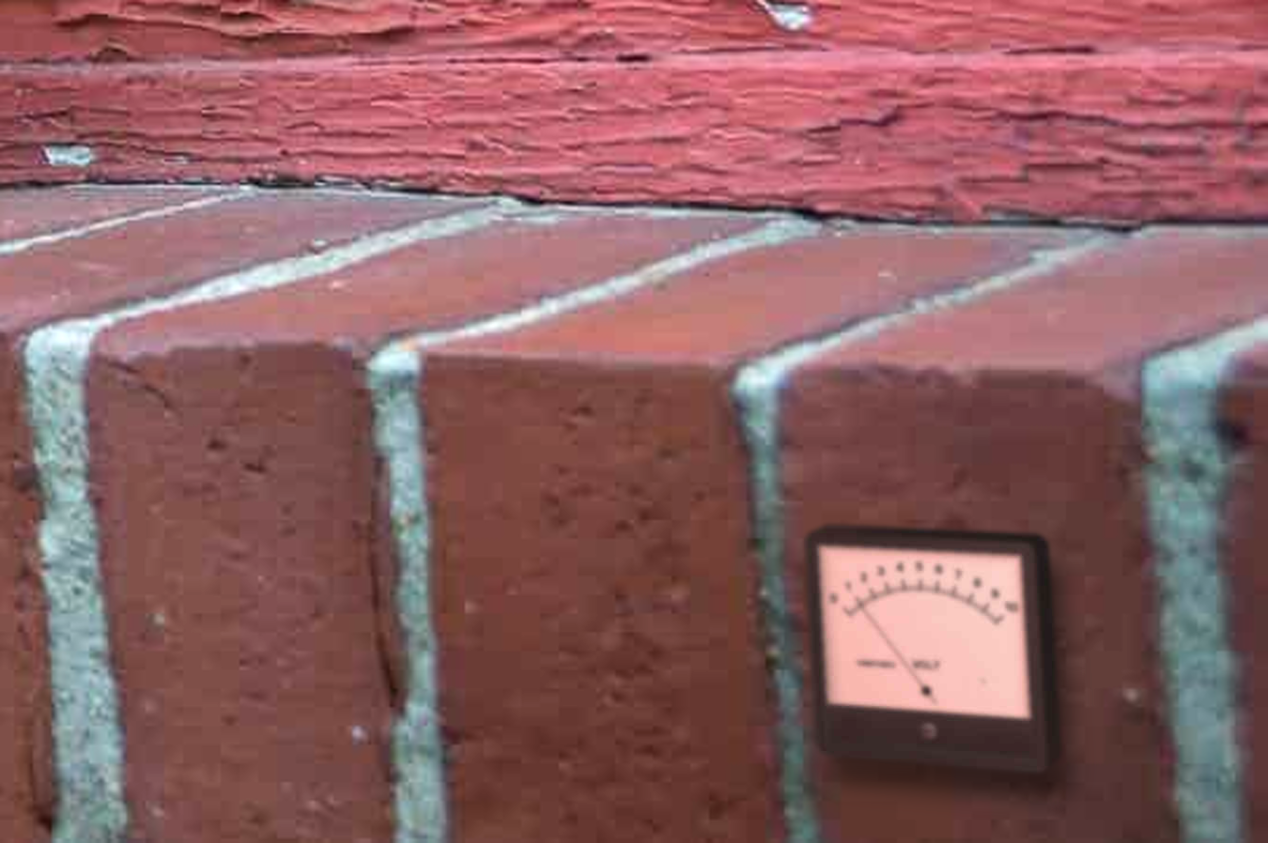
1
